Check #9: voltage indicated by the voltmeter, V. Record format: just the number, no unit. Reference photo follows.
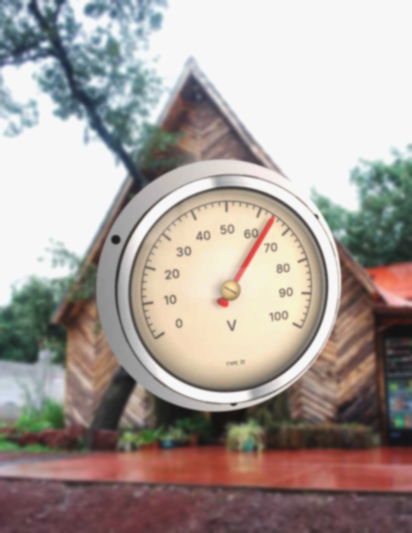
64
